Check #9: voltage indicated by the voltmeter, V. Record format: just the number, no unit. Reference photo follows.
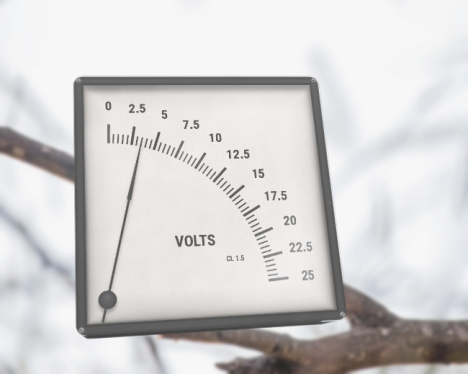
3.5
